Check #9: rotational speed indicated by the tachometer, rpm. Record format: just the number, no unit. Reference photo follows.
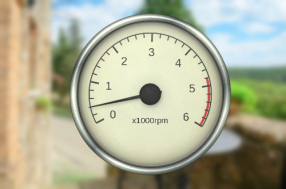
400
